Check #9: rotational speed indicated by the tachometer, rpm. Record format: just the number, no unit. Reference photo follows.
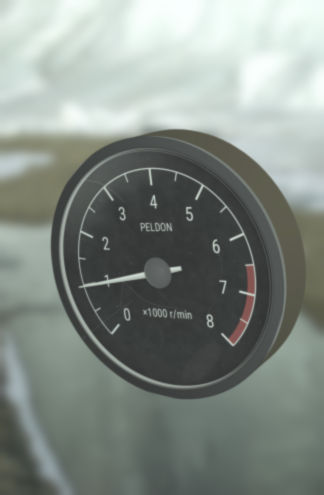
1000
